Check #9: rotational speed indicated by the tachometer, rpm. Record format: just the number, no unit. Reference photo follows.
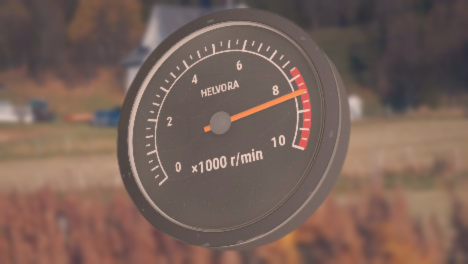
8500
